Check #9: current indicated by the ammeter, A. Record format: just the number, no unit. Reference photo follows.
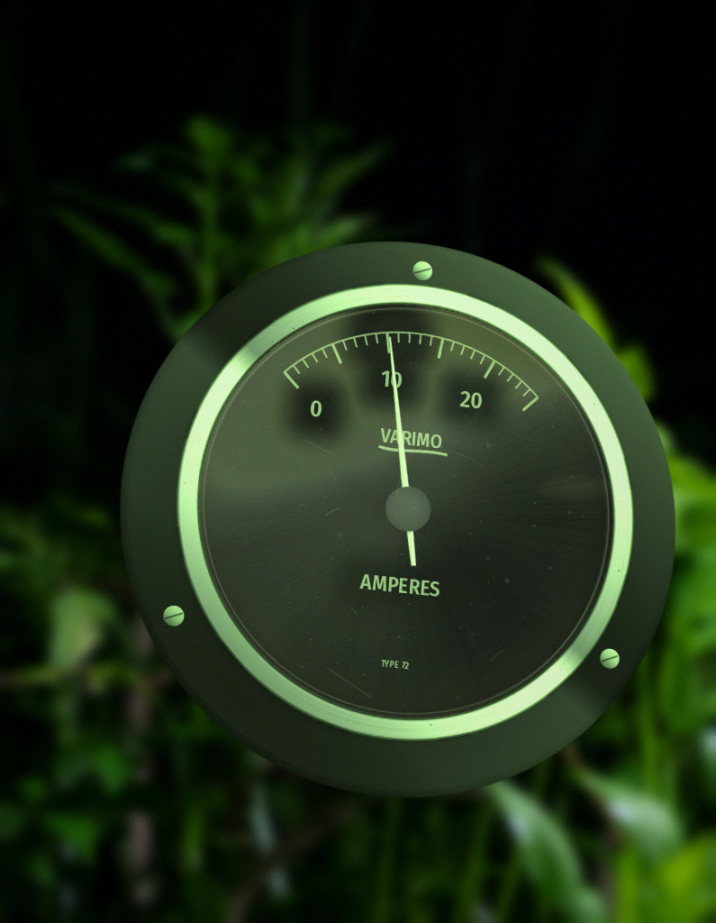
10
